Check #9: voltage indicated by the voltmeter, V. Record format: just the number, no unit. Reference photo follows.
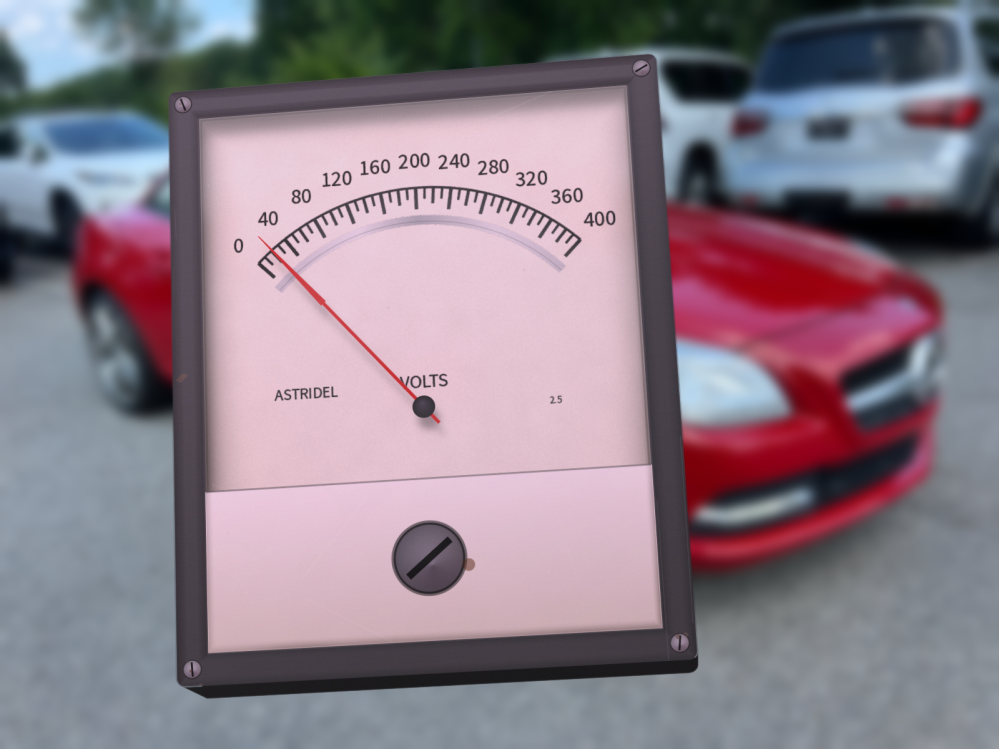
20
